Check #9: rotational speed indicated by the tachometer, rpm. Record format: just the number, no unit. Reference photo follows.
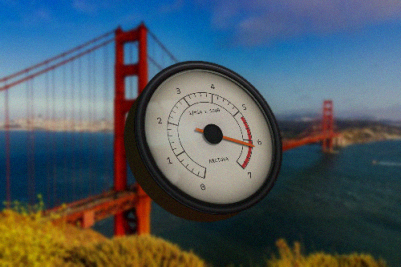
6200
